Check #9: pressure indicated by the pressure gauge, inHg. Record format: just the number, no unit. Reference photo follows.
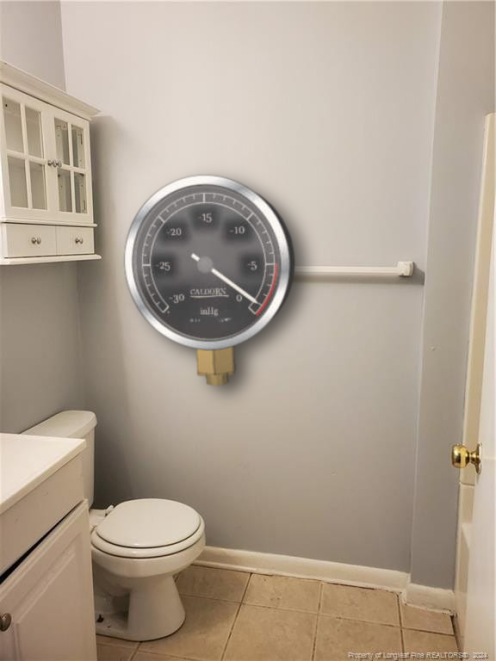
-1
